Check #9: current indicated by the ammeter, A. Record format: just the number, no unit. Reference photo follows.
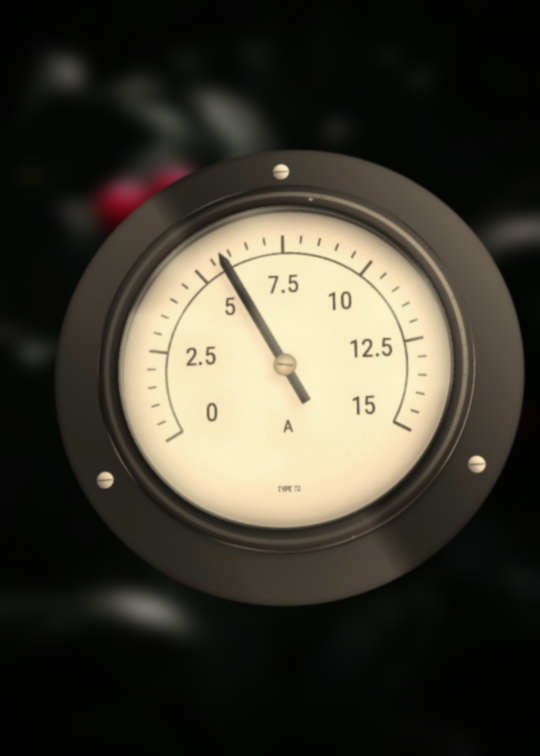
5.75
